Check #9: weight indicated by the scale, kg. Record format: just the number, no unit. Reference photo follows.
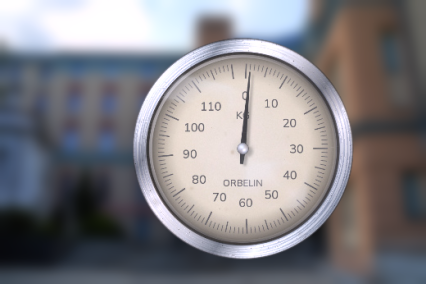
1
